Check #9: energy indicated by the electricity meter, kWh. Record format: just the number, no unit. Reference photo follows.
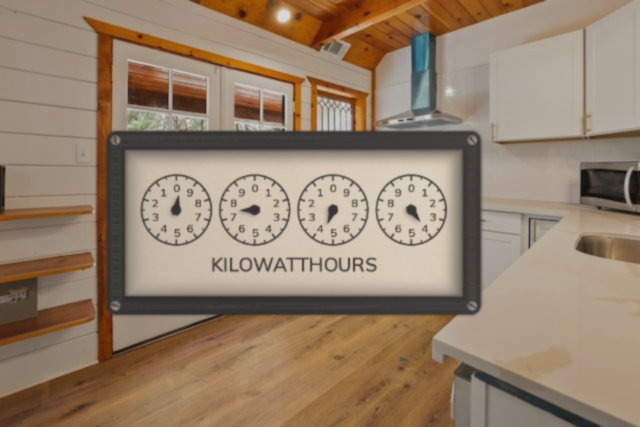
9744
